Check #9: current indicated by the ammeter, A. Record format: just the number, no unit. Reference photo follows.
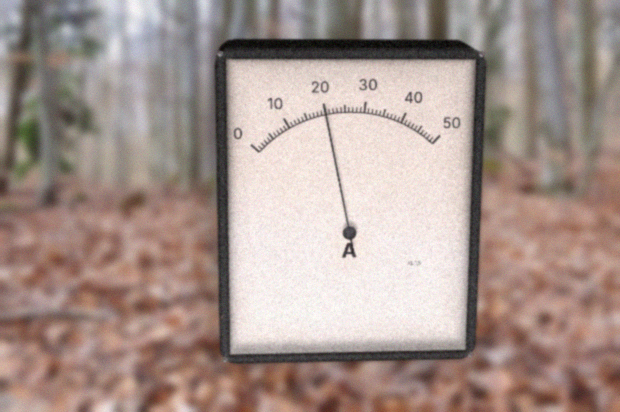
20
